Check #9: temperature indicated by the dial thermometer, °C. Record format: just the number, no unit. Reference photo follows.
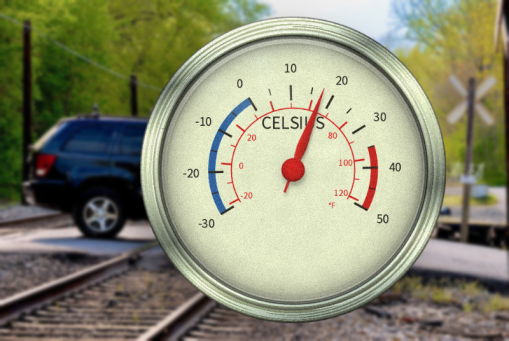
17.5
